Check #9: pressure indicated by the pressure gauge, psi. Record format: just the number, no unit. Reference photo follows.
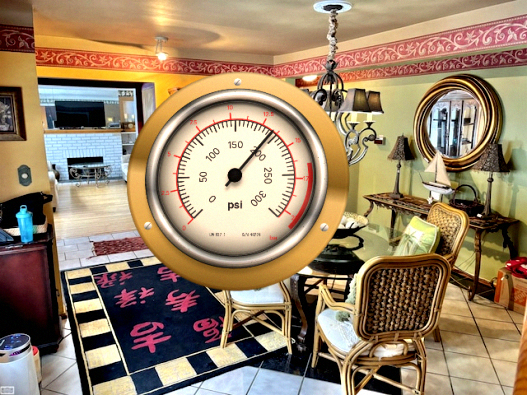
195
